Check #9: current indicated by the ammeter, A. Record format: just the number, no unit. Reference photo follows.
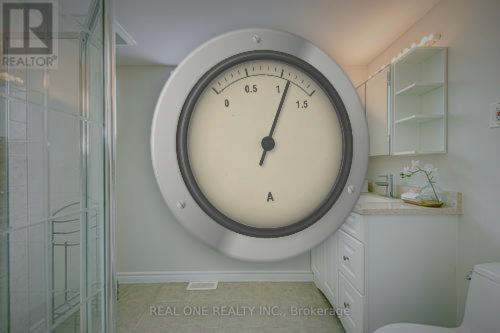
1.1
